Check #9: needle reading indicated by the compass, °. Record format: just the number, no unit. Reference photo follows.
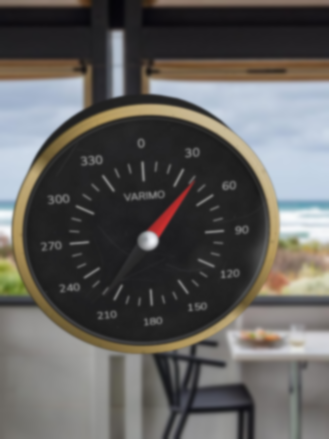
40
